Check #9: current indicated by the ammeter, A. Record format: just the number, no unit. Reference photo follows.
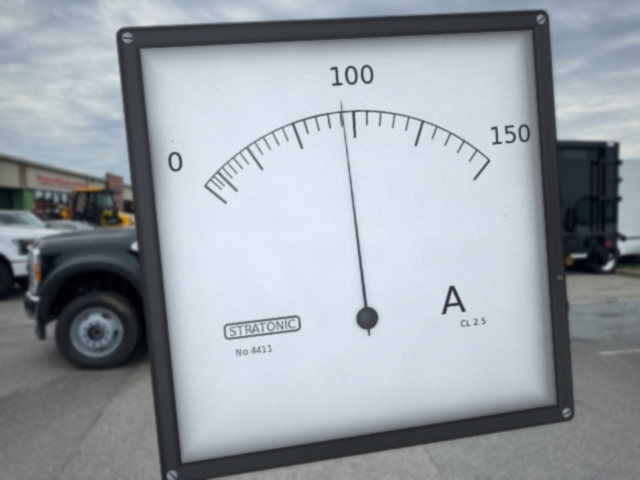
95
